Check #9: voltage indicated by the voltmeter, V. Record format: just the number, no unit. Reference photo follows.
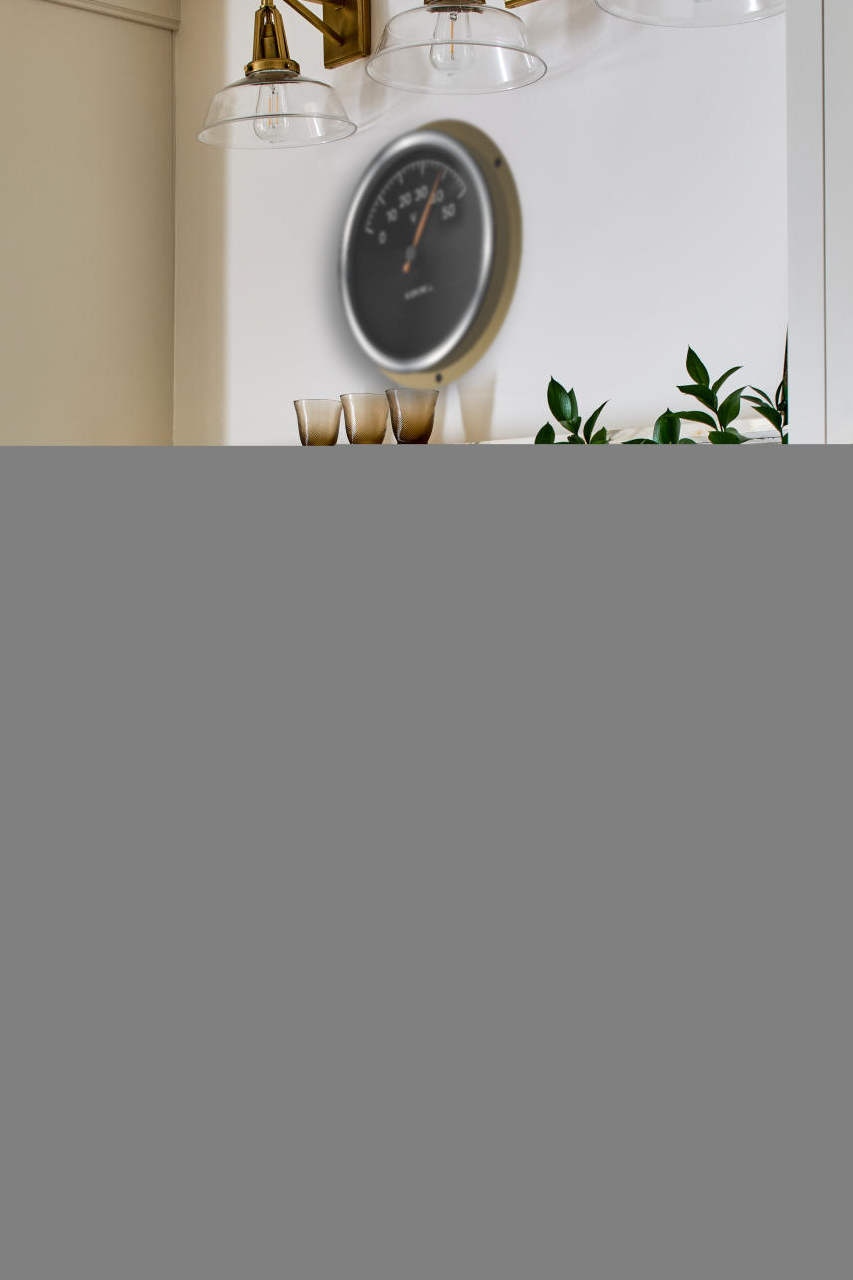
40
